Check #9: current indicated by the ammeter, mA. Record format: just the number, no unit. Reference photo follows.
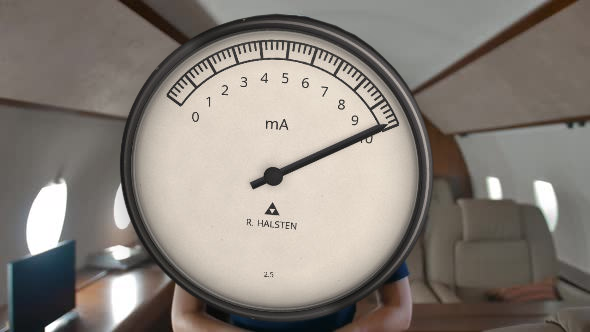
9.8
